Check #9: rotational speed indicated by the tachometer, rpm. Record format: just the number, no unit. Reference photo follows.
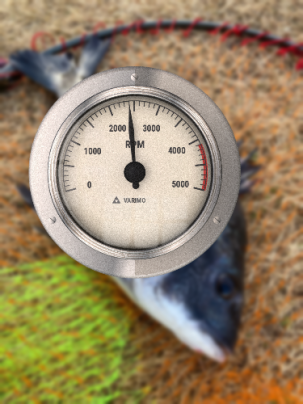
2400
